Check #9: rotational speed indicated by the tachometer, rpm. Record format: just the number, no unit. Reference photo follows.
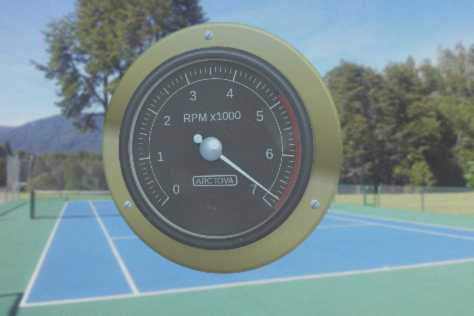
6800
